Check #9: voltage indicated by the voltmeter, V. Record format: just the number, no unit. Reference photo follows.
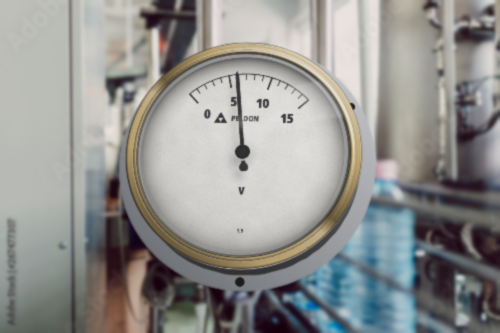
6
